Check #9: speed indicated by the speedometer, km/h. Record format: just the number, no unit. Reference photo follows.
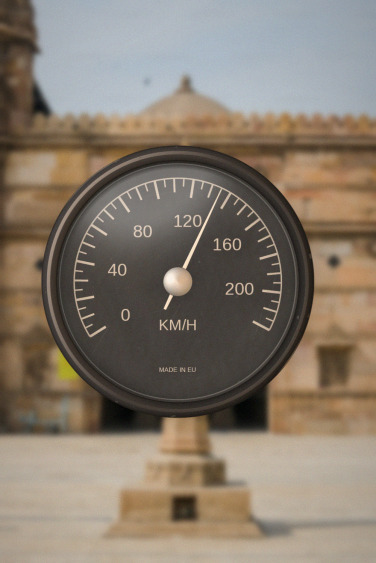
135
